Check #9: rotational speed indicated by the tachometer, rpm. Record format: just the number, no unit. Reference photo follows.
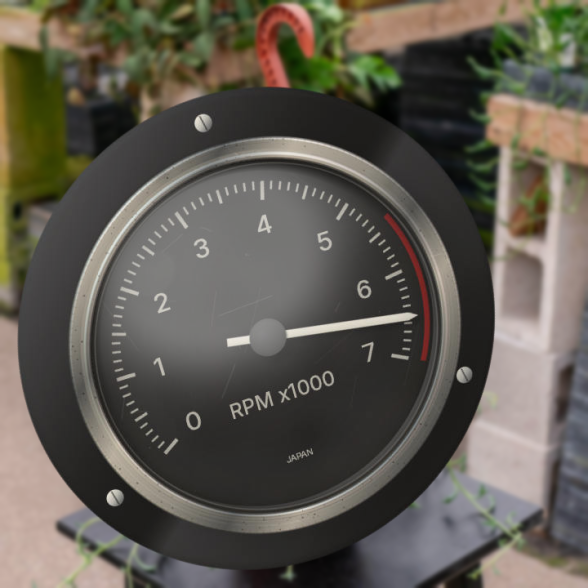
6500
